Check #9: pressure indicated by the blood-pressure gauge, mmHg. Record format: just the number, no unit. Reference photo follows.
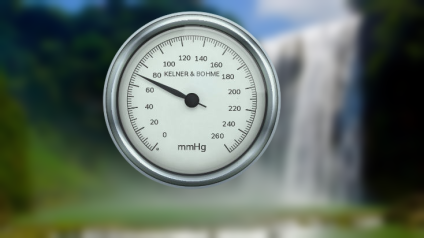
70
